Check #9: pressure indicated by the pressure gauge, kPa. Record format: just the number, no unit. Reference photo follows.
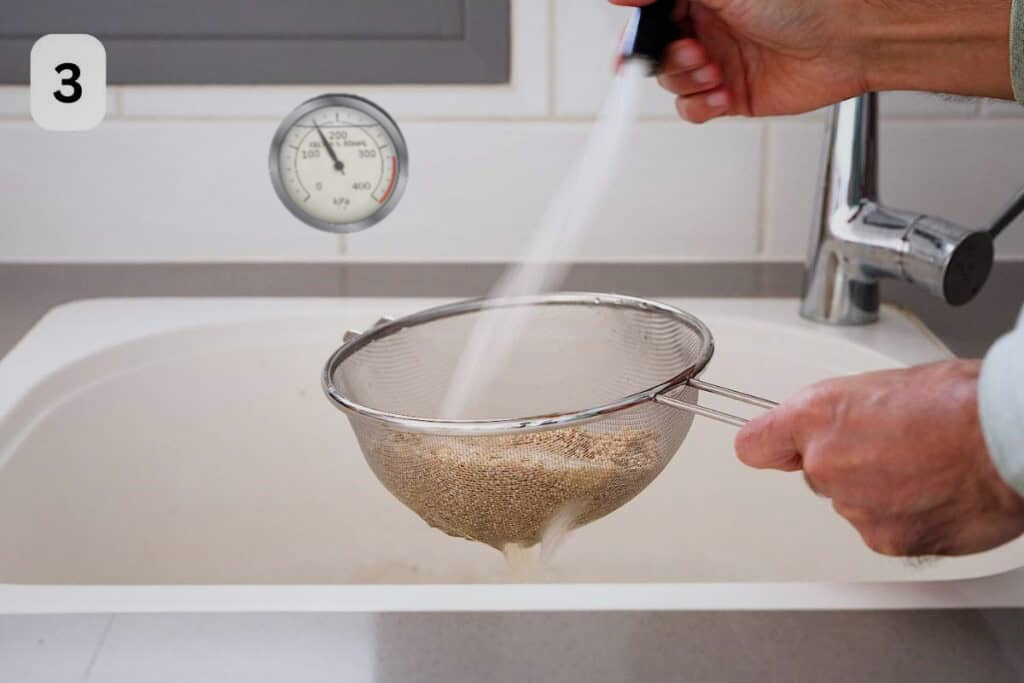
160
